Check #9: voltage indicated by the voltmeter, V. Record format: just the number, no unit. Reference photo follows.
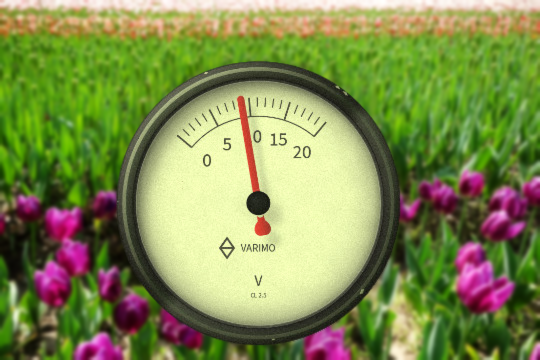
9
